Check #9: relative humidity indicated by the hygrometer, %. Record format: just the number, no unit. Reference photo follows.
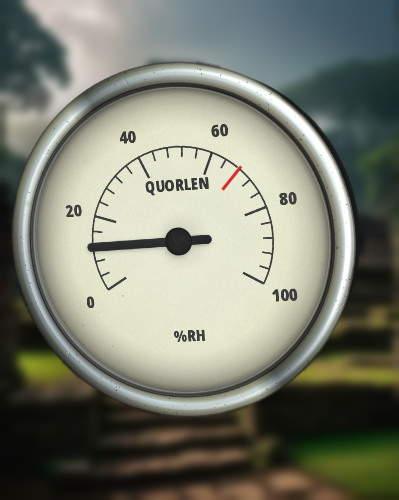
12
